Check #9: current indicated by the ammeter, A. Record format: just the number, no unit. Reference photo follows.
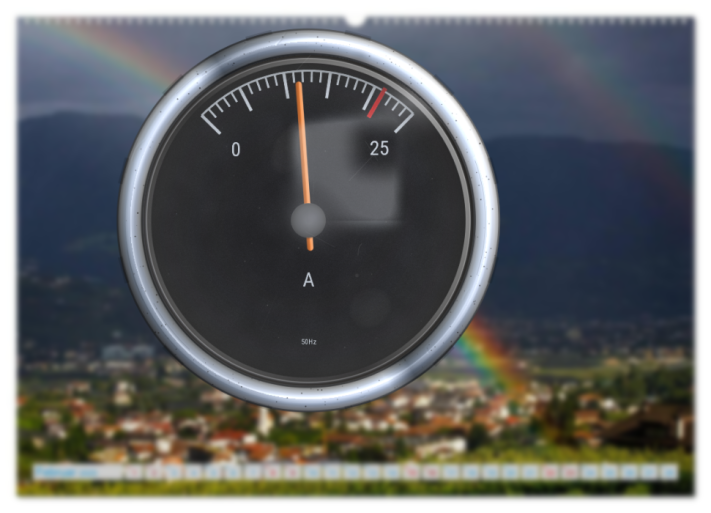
11.5
